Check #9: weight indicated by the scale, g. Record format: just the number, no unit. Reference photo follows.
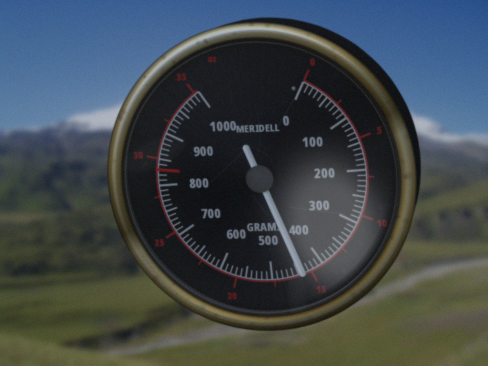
440
